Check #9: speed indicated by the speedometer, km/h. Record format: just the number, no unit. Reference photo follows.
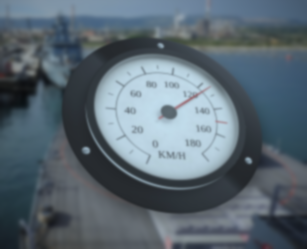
125
